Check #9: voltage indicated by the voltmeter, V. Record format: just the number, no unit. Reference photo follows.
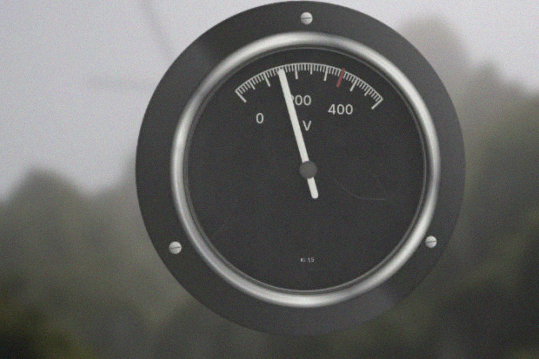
150
